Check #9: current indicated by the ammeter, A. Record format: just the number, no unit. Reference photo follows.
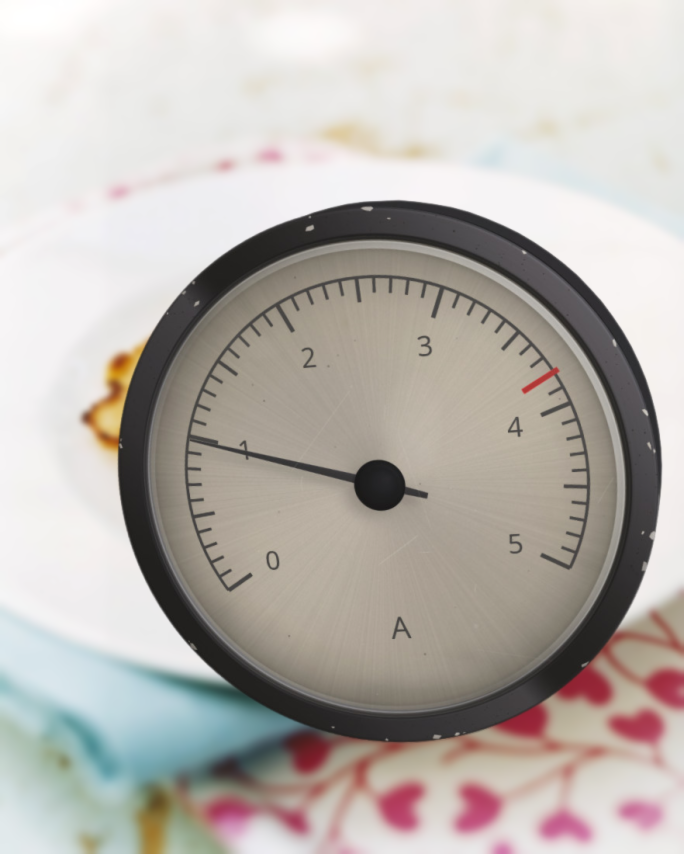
1
